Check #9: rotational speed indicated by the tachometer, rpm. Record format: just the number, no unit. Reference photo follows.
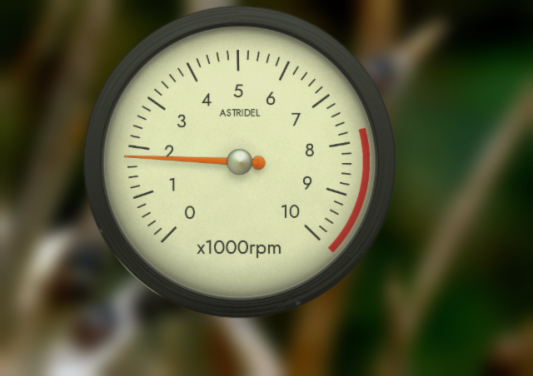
1800
